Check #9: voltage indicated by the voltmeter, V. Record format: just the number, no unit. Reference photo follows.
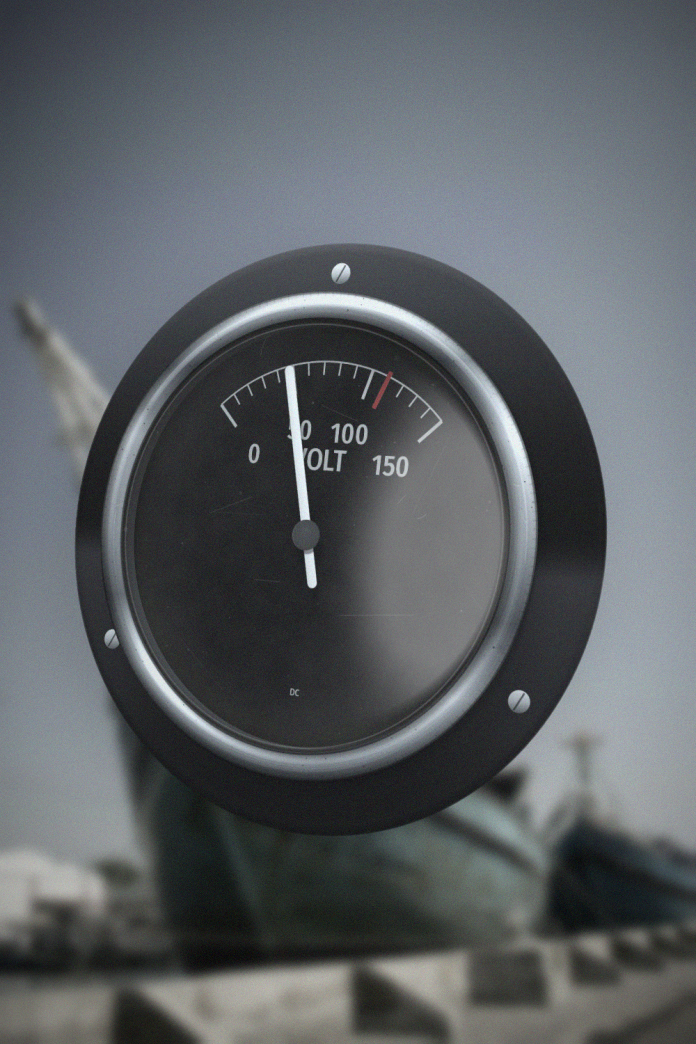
50
